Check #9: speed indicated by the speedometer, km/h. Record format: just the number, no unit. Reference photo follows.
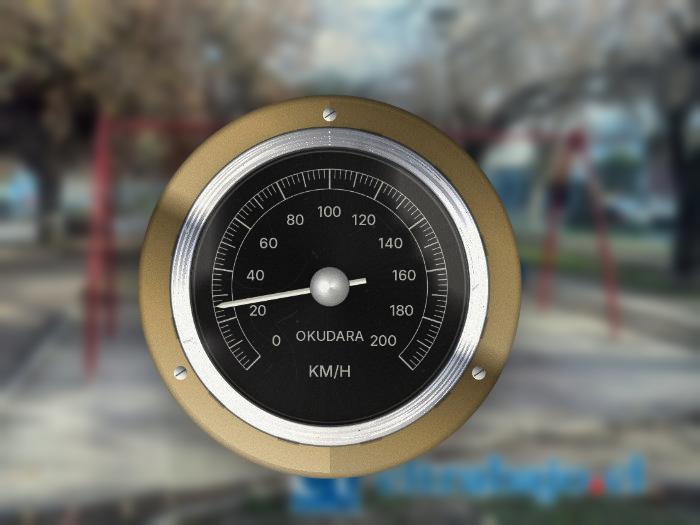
26
